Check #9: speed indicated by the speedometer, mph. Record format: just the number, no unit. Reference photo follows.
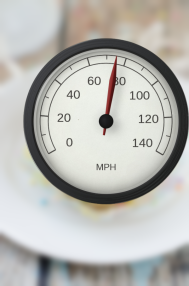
75
